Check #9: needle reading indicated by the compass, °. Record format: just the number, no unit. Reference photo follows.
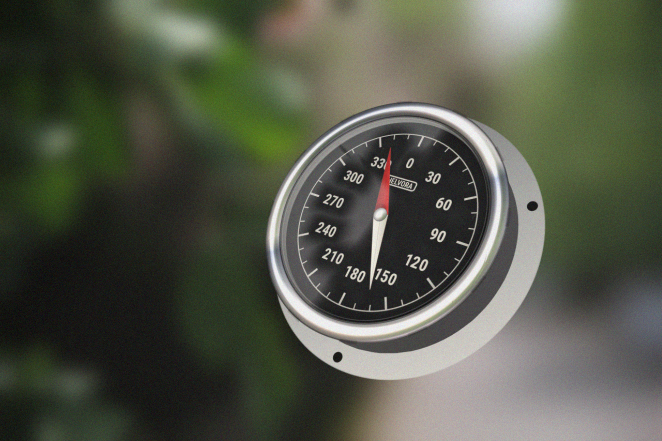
340
